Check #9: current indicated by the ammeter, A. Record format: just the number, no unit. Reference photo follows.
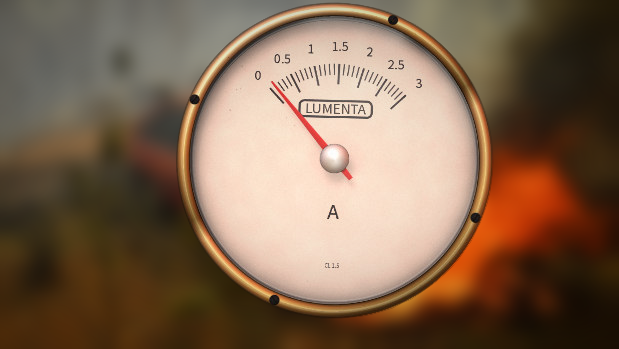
0.1
